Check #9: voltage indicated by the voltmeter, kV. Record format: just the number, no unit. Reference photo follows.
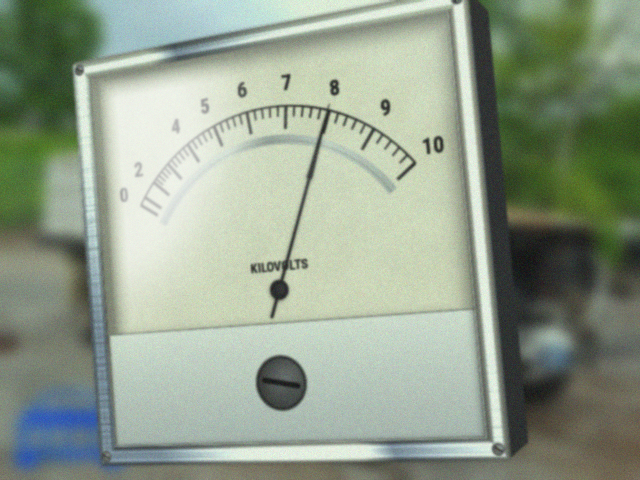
8
